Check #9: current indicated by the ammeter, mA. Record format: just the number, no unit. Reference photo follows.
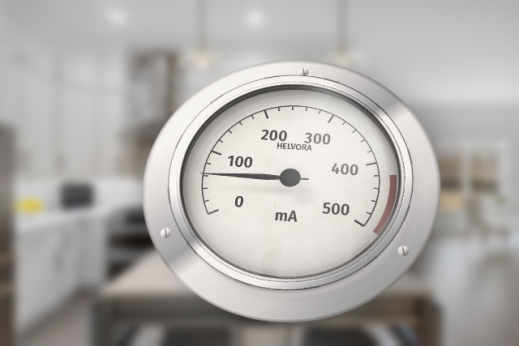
60
